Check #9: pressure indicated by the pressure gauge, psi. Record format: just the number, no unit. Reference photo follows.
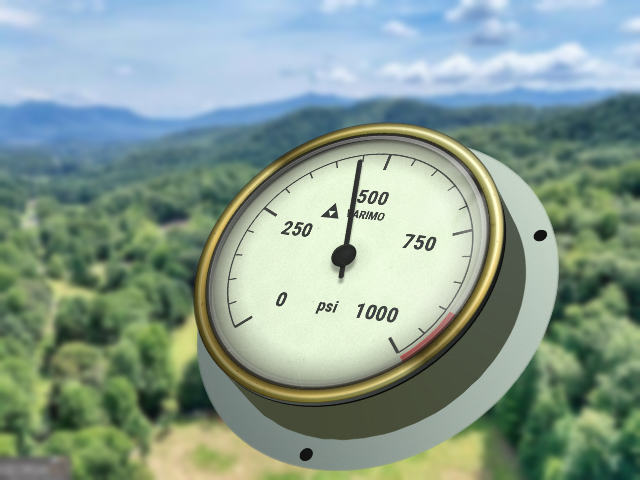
450
